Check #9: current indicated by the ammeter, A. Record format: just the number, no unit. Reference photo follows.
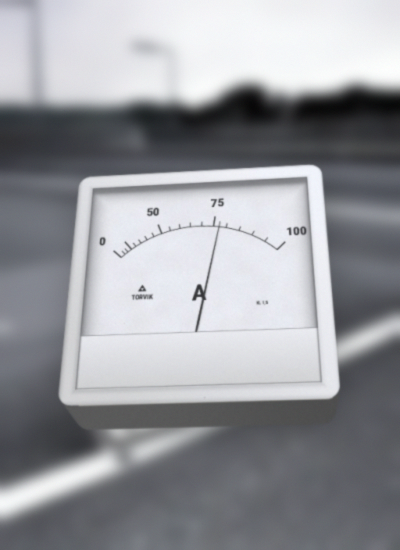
77.5
